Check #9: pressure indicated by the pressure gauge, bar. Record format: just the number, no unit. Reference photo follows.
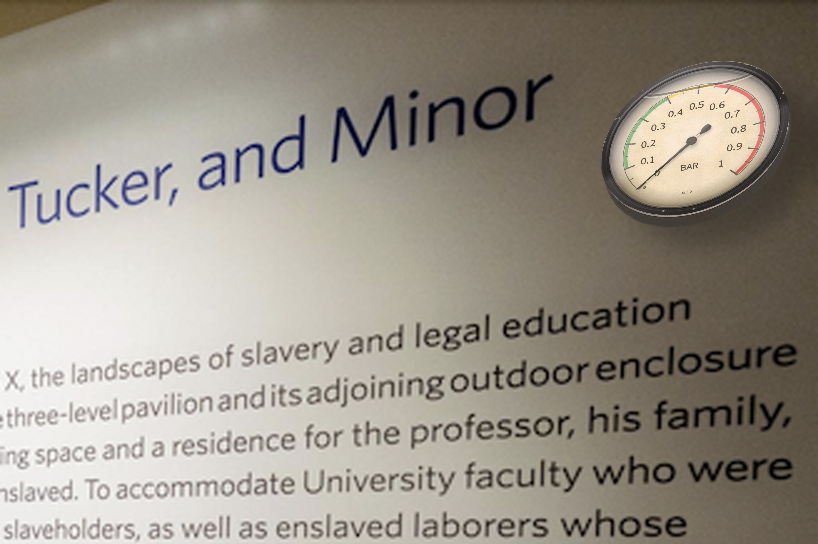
0
